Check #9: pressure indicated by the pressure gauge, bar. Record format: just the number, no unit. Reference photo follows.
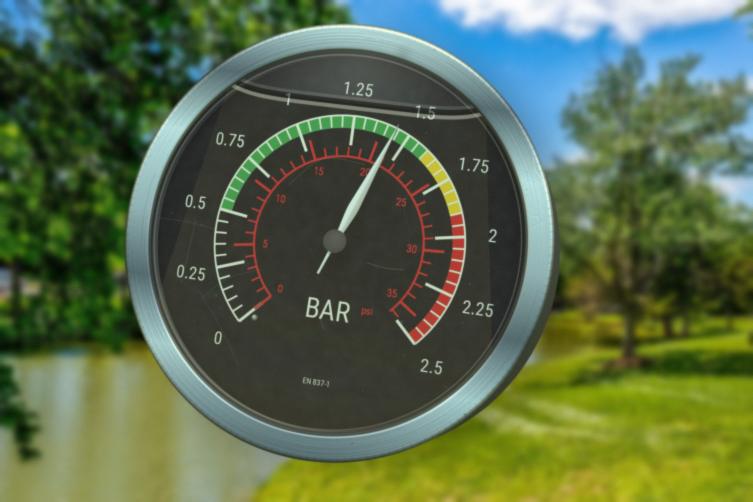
1.45
